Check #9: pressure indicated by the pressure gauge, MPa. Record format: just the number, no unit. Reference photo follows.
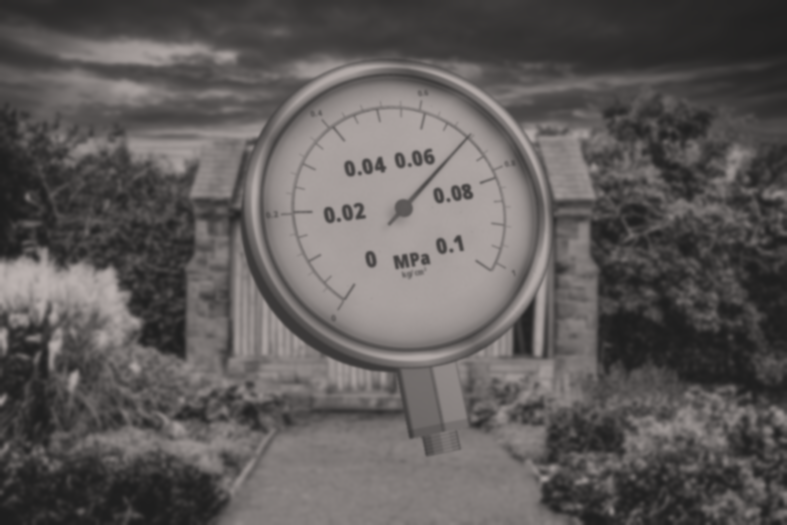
0.07
